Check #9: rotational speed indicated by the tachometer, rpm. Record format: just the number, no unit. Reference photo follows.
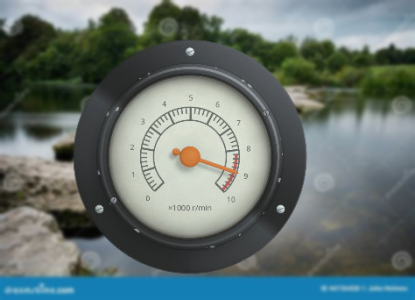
9000
